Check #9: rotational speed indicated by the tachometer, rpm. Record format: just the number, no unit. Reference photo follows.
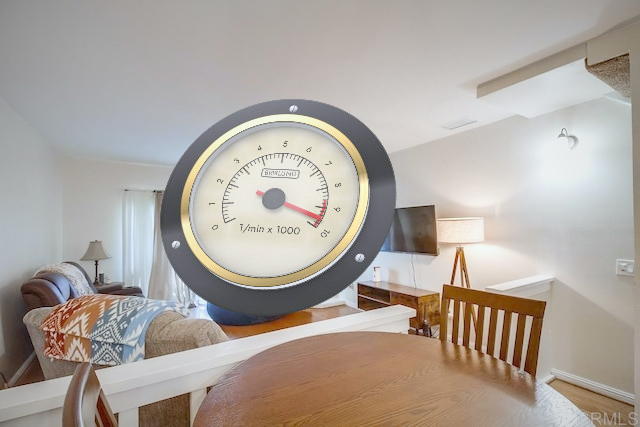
9600
